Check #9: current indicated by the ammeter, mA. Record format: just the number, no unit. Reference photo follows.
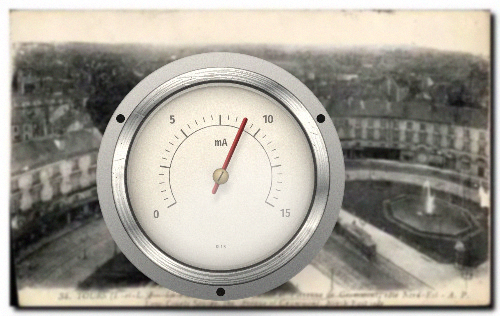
9
